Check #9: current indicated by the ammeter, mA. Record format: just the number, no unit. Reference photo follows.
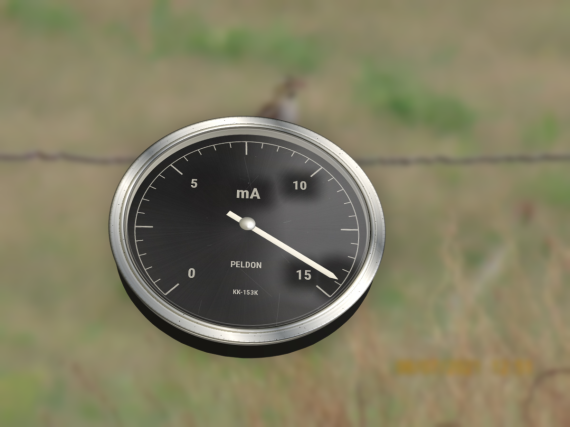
14.5
